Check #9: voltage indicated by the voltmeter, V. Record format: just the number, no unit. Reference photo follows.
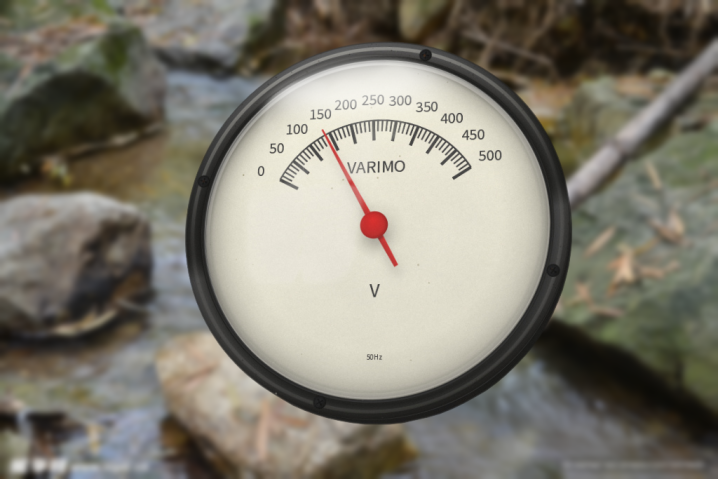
140
